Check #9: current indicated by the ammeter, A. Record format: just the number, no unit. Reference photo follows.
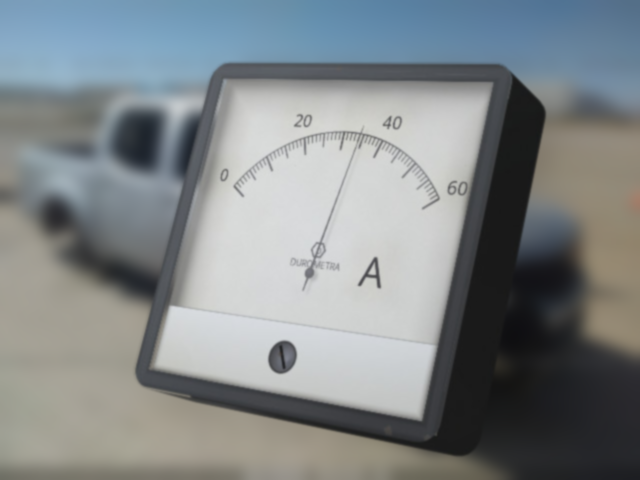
35
